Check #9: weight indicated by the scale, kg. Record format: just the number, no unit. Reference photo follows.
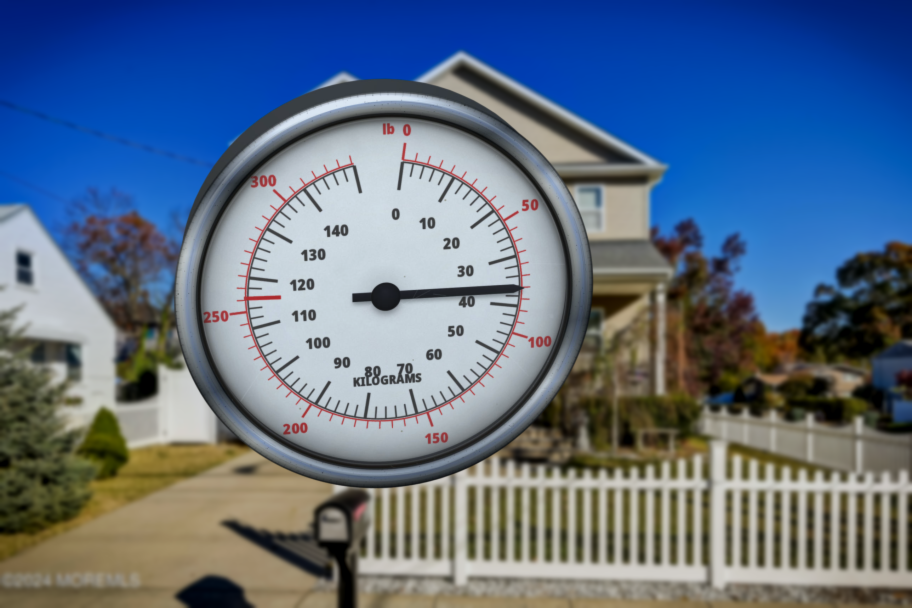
36
